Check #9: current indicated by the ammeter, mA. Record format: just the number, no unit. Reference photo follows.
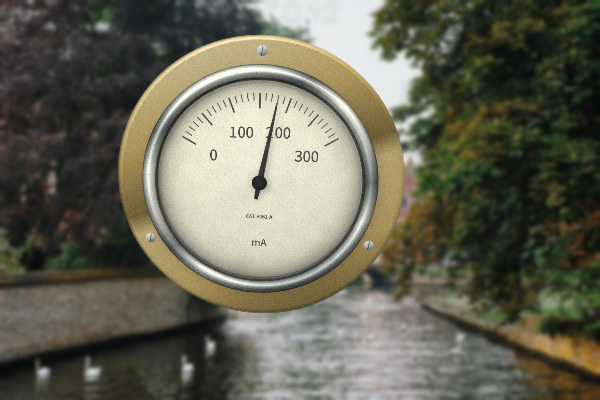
180
